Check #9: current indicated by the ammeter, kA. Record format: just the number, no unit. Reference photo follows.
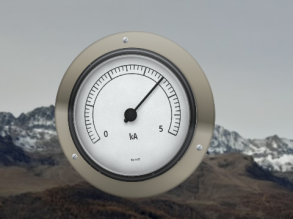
3.5
